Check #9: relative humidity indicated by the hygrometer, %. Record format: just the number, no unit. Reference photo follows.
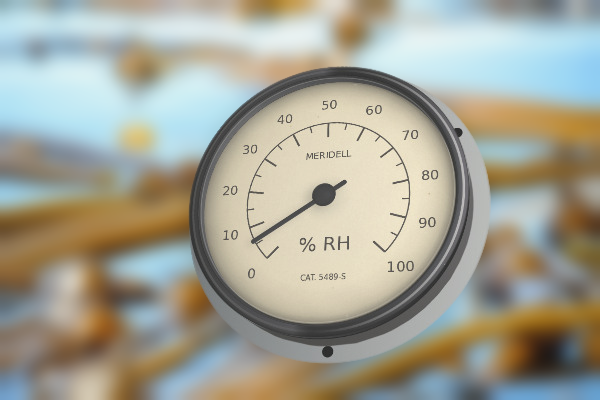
5
